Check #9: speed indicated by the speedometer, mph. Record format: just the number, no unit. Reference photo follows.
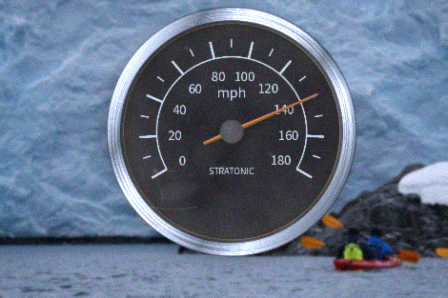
140
